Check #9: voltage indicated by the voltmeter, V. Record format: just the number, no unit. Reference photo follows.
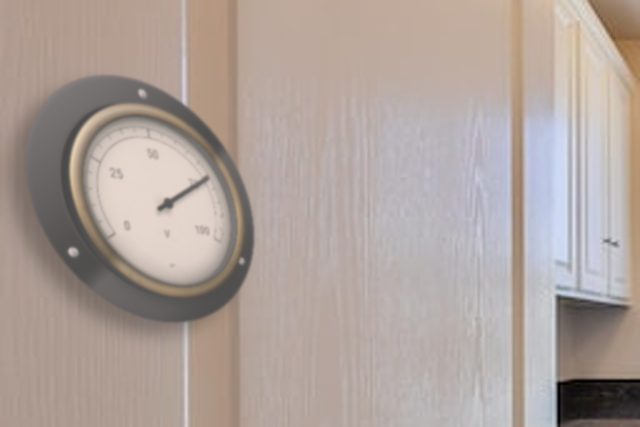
75
